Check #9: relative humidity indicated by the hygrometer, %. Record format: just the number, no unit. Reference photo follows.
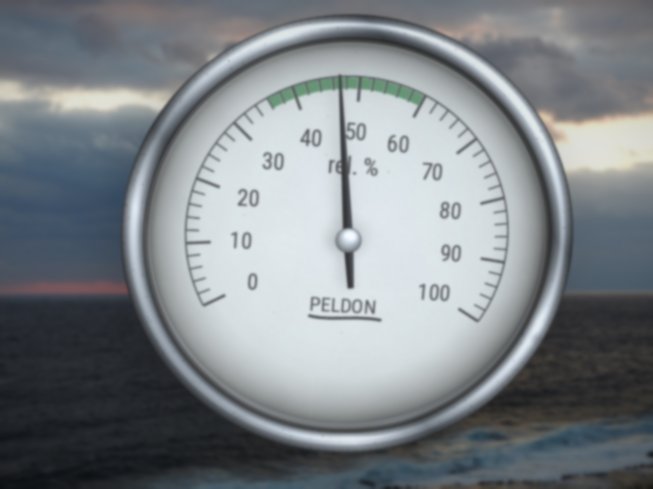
47
